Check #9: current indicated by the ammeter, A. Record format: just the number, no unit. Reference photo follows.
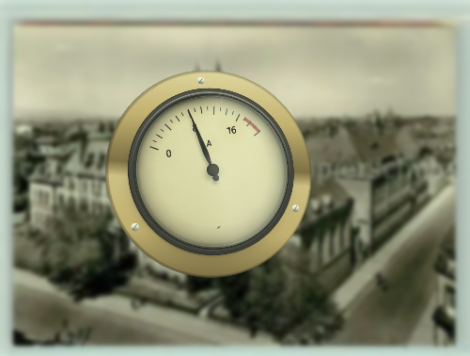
8
